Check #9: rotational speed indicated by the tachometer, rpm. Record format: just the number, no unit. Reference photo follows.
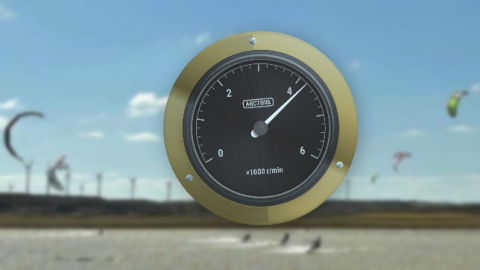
4200
